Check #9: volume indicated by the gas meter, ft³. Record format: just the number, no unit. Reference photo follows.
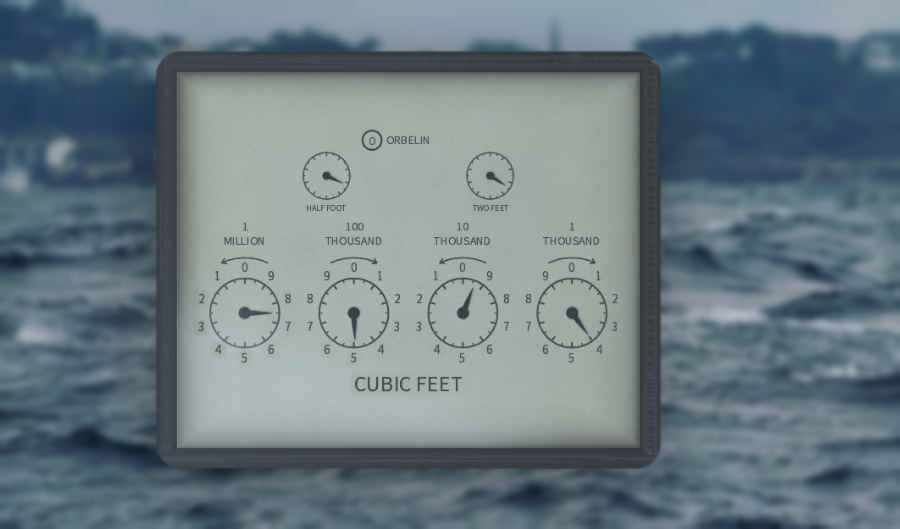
749400
